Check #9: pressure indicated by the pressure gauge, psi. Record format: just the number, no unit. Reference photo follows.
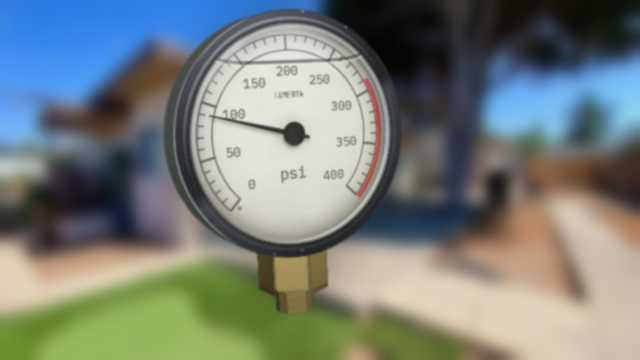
90
